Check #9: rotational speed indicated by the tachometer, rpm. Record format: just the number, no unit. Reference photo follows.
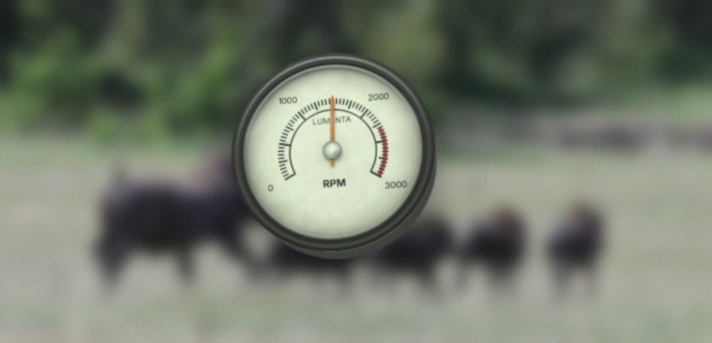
1500
